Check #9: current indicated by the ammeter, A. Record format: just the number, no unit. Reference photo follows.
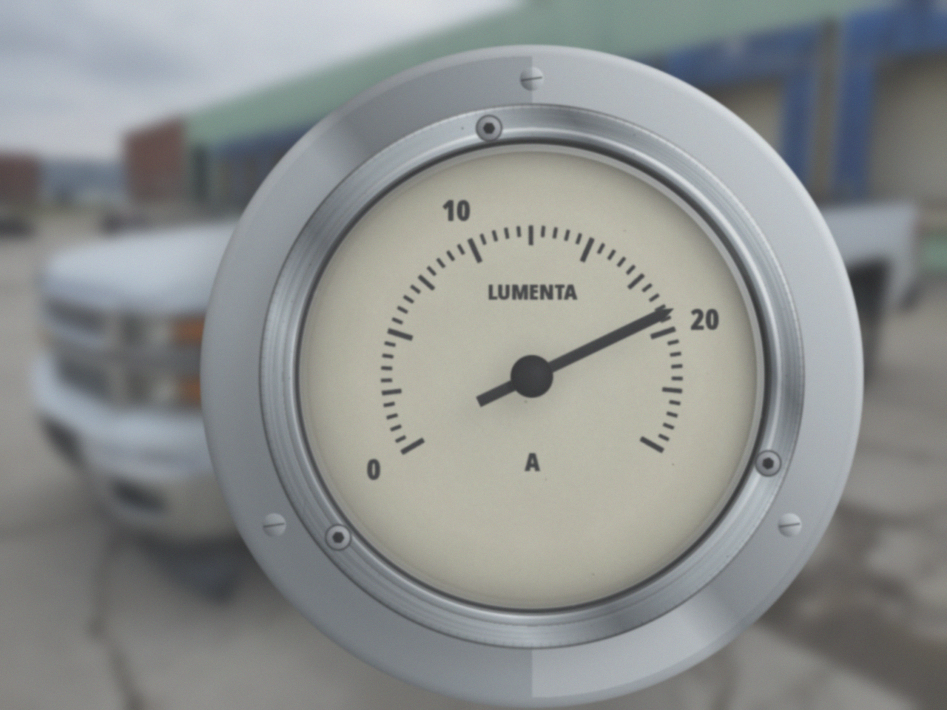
19.25
